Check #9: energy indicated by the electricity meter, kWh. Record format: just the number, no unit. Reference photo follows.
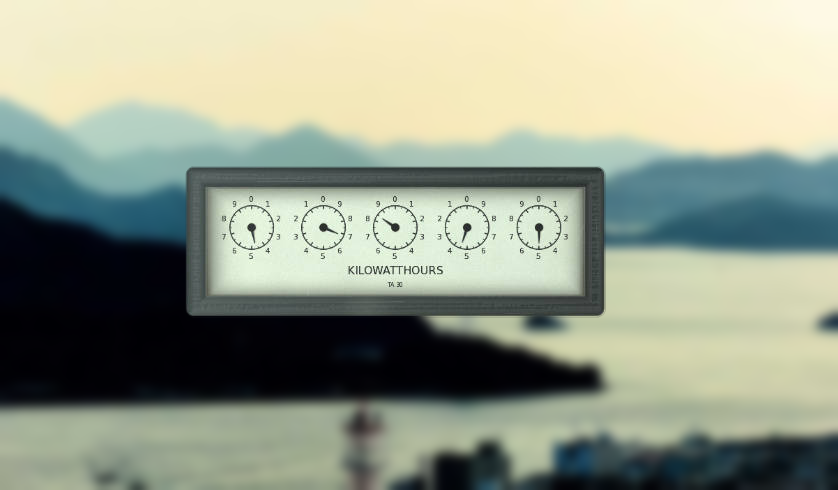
46845
